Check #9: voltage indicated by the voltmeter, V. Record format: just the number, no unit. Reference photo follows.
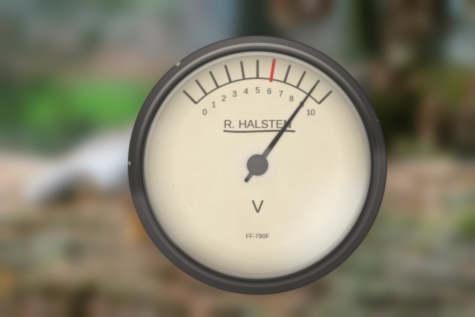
9
